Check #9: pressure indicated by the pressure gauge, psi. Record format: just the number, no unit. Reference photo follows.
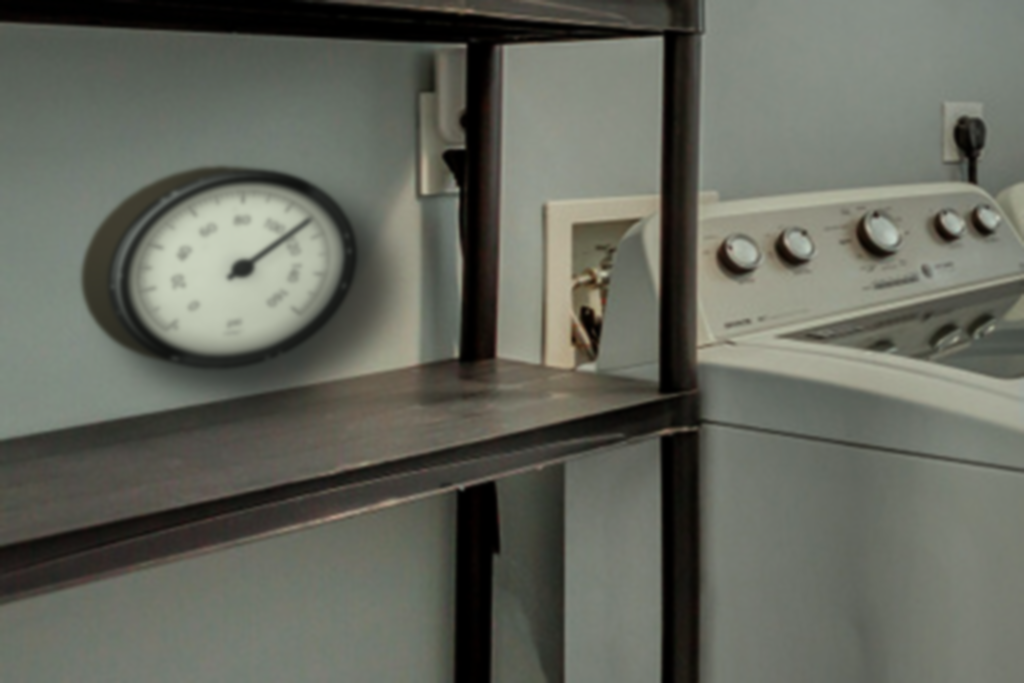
110
